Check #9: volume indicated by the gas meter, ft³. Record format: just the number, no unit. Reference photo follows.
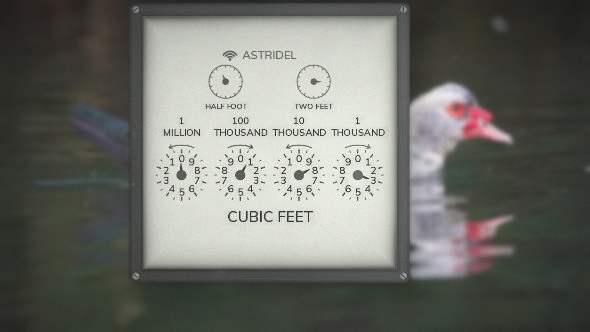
8300
